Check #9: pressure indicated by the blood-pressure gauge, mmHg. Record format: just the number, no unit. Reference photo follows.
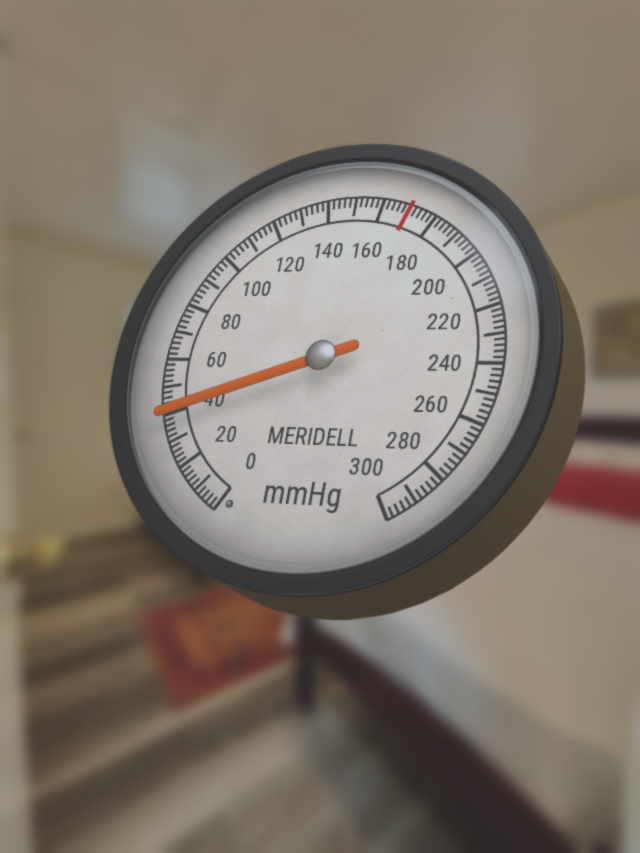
40
